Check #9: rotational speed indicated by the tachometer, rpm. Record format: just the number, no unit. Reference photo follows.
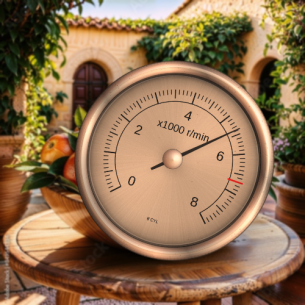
5400
